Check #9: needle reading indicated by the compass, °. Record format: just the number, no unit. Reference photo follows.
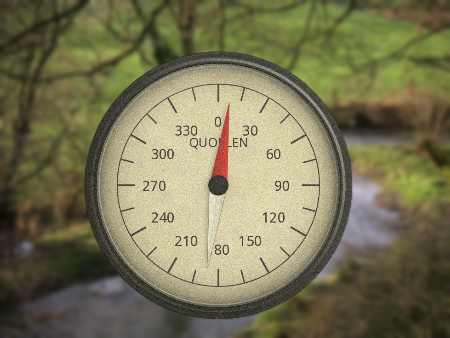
7.5
